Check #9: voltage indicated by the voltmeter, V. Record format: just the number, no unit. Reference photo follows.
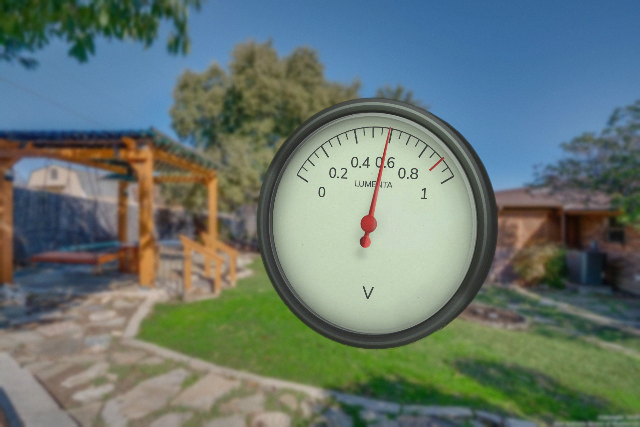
0.6
